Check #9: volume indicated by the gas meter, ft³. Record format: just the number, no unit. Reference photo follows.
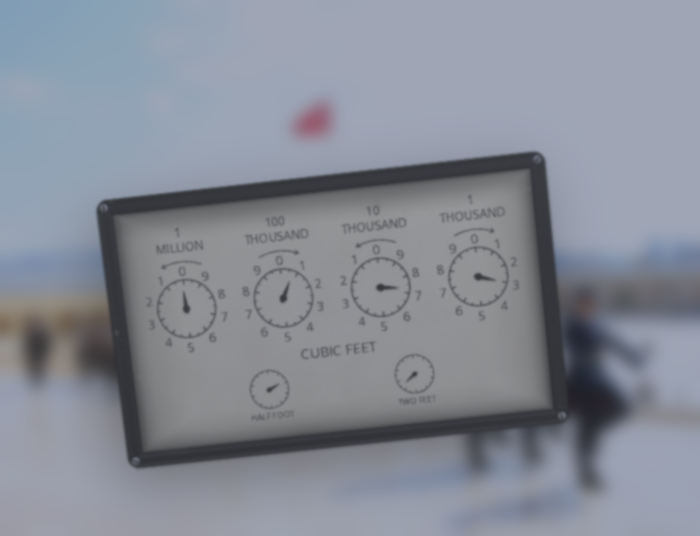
7300
